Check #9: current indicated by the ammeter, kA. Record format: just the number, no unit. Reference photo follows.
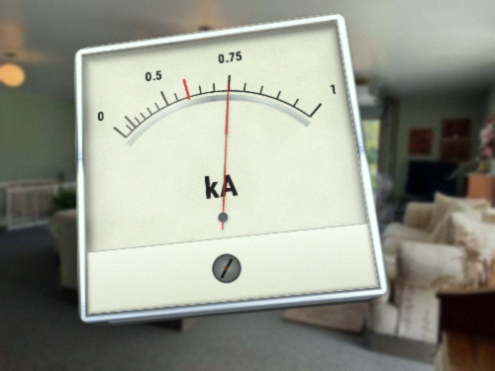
0.75
